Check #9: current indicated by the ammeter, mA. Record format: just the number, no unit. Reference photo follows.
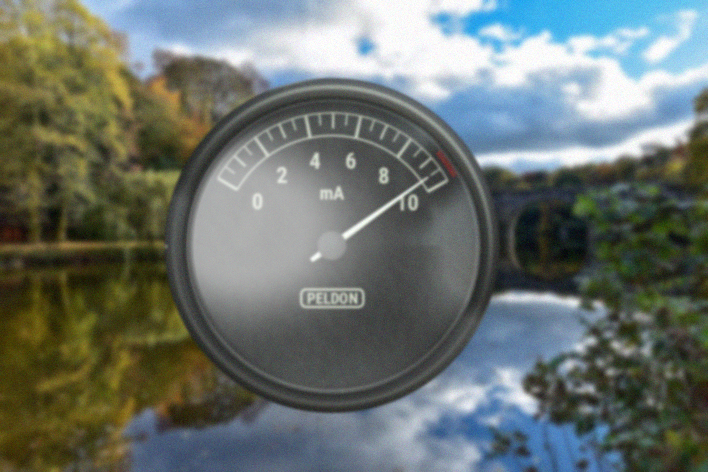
9.5
